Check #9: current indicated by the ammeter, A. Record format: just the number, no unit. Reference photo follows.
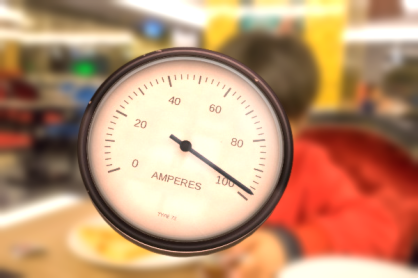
98
